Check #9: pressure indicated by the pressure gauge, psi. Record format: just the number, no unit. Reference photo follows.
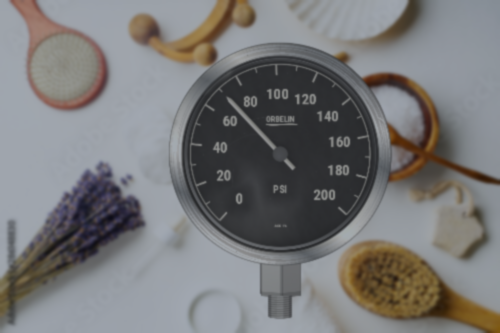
70
